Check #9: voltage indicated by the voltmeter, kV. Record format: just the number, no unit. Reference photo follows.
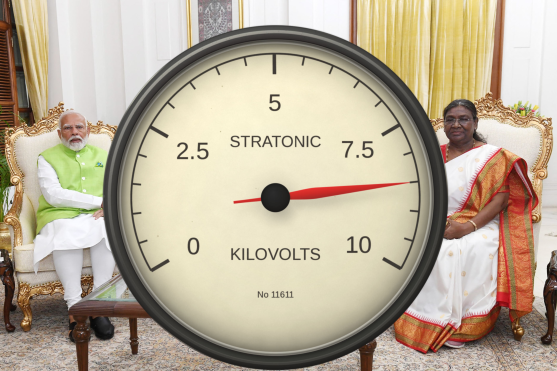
8.5
